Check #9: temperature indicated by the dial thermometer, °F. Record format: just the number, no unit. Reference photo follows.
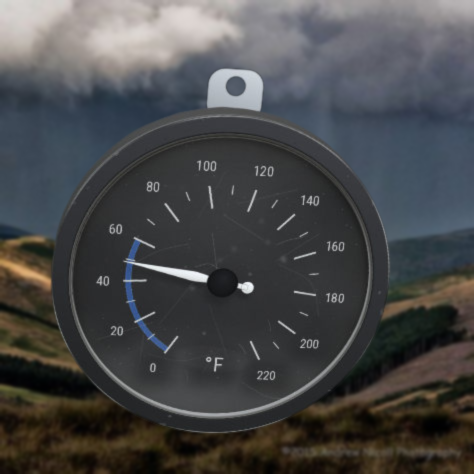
50
